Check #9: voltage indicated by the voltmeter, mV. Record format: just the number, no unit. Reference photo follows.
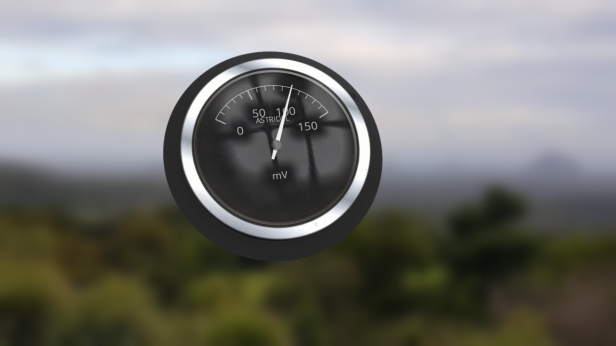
100
